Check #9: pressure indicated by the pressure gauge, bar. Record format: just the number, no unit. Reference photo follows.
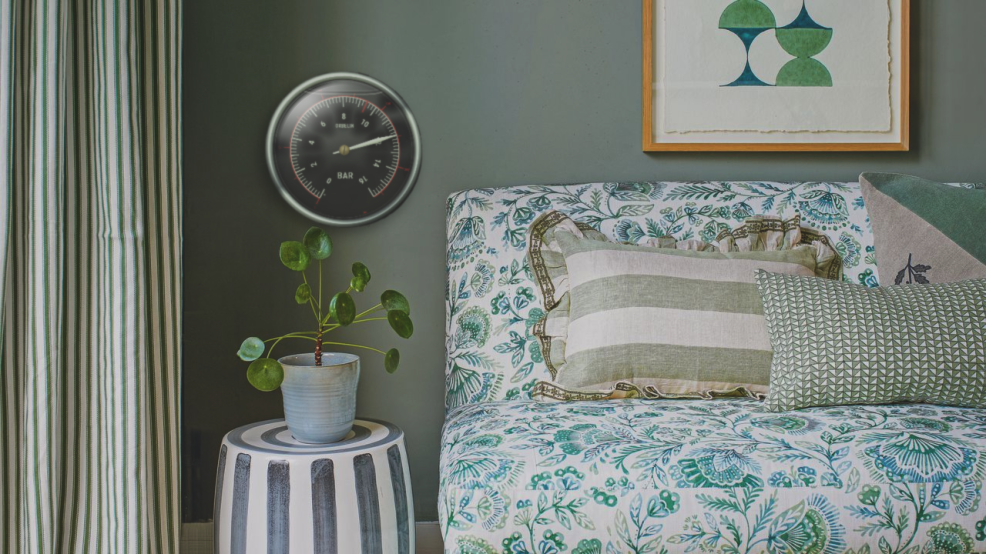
12
